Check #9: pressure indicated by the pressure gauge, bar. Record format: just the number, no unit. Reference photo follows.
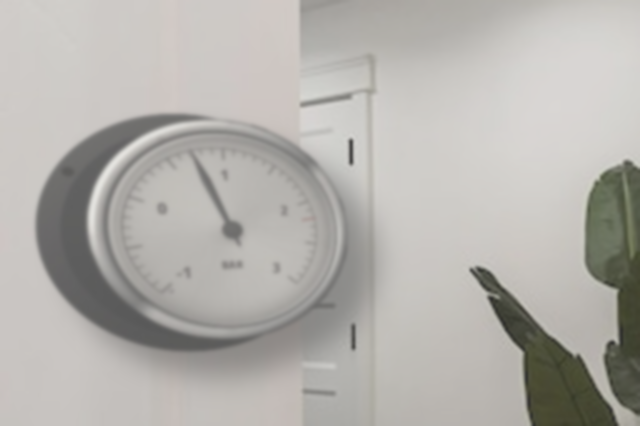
0.7
